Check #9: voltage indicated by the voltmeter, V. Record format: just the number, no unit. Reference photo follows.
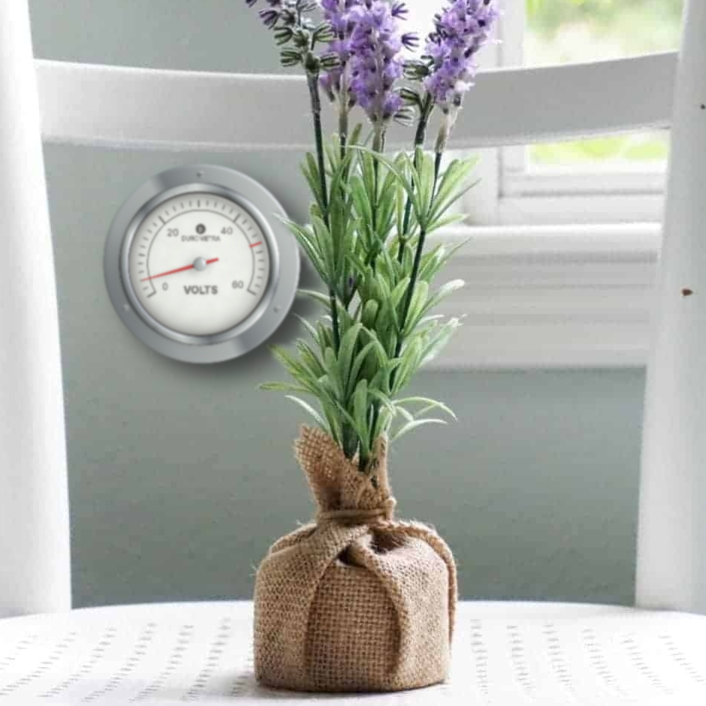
4
